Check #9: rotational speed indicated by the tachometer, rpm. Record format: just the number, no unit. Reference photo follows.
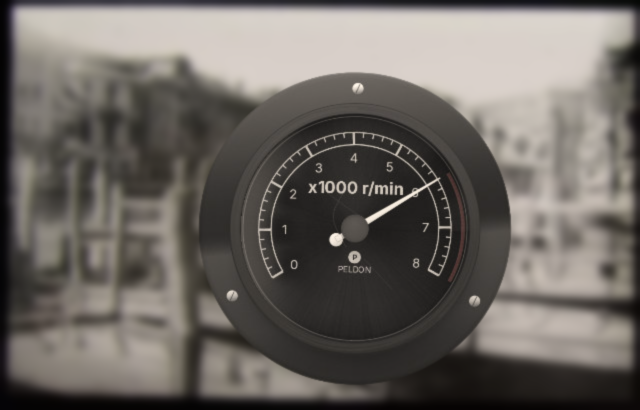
6000
